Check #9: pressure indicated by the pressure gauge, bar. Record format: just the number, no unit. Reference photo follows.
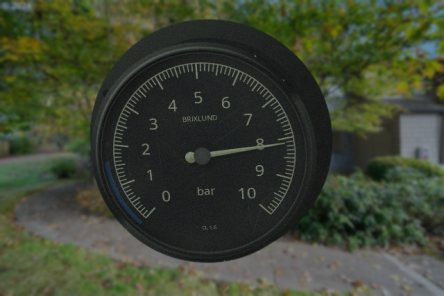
8.1
